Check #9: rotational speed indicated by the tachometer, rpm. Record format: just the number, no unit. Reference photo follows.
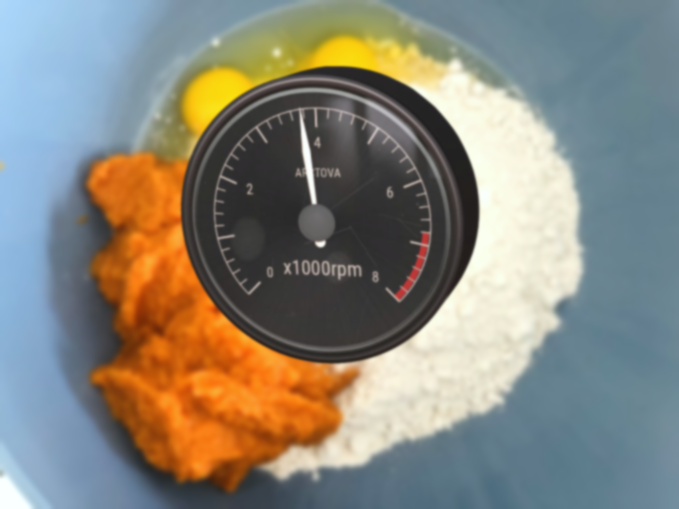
3800
